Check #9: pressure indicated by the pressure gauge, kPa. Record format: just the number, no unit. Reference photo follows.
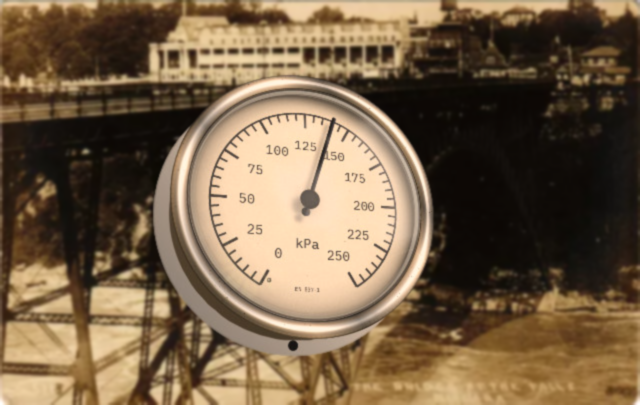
140
